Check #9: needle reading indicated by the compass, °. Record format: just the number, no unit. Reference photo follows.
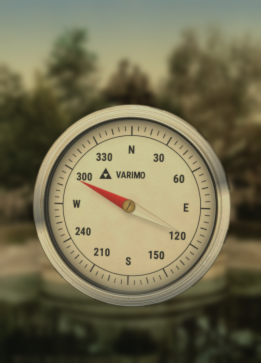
295
